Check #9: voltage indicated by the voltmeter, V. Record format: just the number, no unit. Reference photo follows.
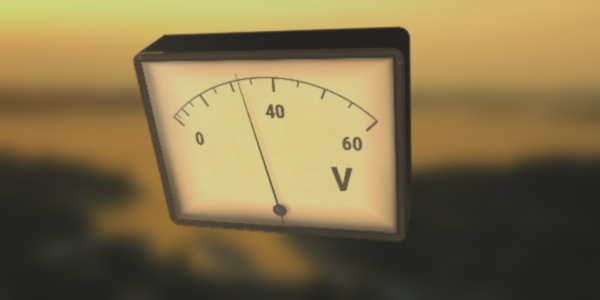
32.5
